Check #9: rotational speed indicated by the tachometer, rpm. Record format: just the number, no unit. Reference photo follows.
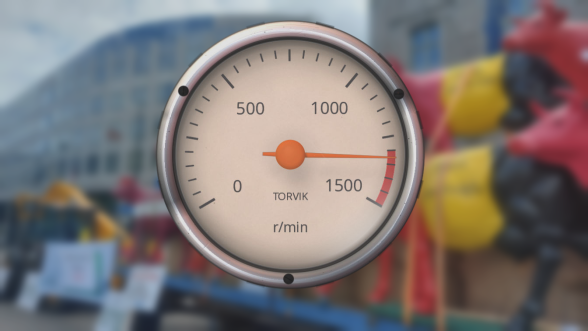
1325
